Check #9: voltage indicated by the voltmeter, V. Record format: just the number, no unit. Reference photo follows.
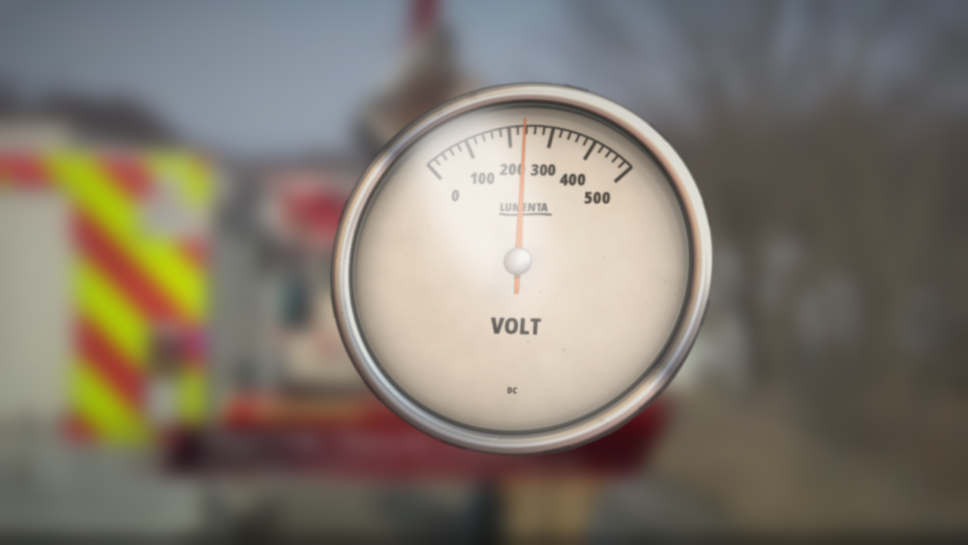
240
